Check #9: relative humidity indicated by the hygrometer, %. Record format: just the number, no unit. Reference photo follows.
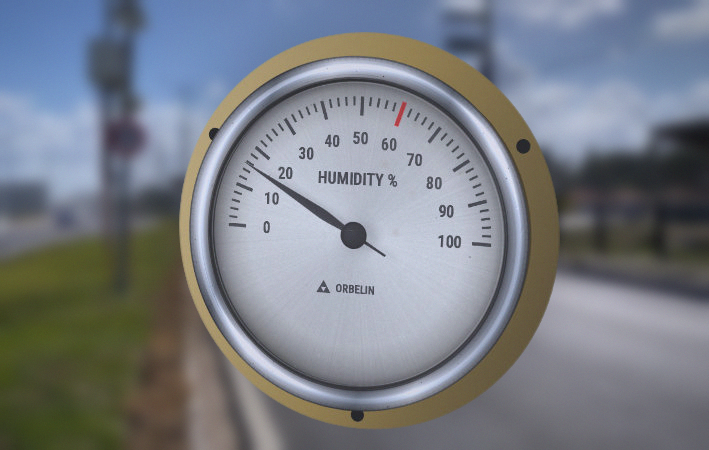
16
